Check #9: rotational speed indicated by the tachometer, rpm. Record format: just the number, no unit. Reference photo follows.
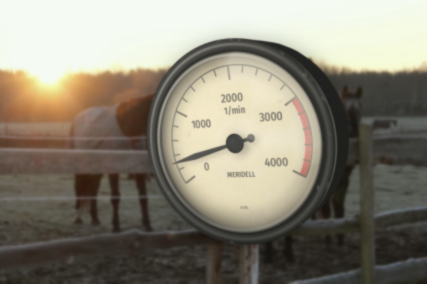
300
